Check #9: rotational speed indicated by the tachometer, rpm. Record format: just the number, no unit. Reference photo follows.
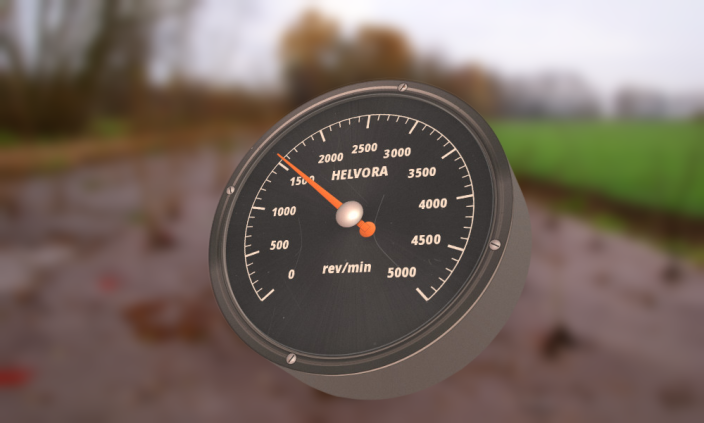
1550
